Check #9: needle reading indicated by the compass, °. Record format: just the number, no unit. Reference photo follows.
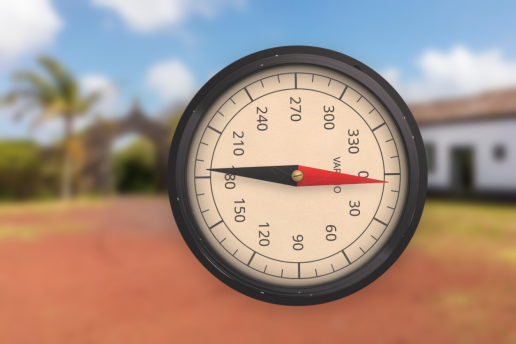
5
